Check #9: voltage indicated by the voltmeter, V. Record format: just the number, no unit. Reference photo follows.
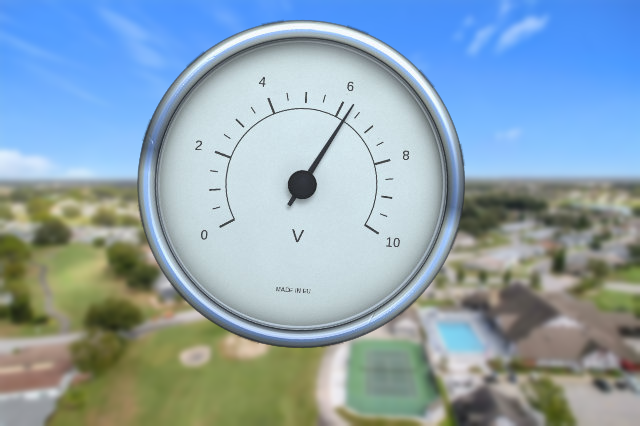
6.25
